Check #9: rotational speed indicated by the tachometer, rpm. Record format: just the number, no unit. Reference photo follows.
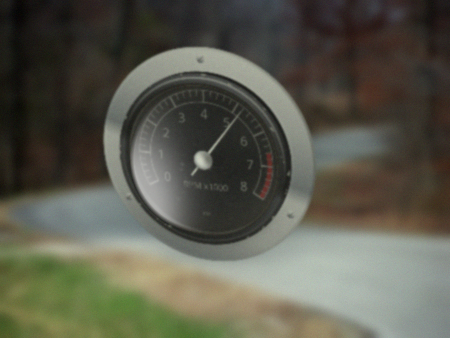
5200
